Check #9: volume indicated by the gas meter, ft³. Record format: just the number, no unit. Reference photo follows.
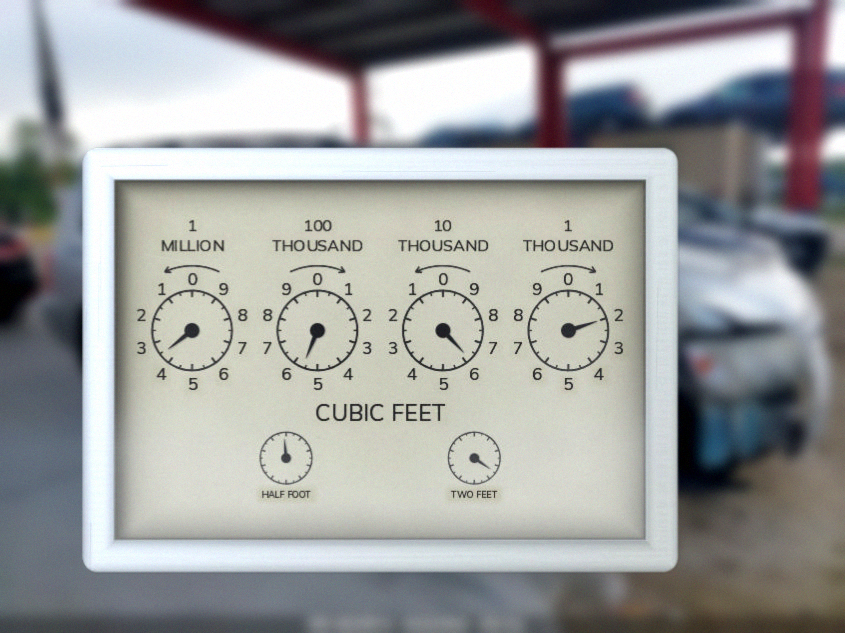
356200
